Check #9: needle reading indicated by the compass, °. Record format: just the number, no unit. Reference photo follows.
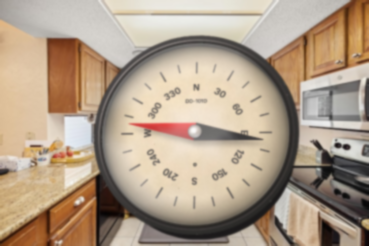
277.5
